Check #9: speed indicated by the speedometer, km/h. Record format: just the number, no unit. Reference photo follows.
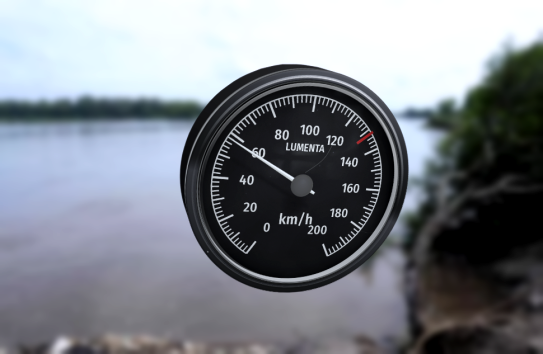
58
